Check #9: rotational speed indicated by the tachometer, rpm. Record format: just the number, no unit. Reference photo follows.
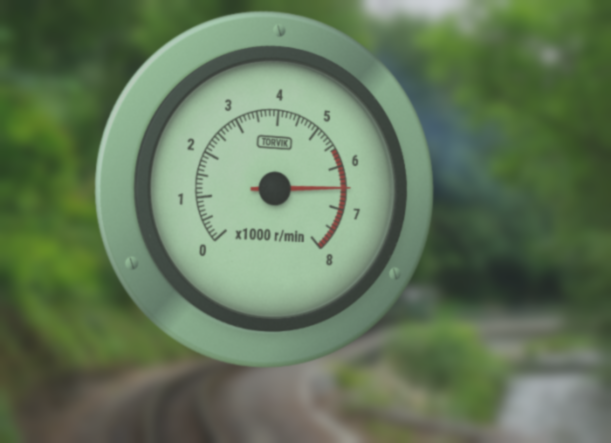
6500
